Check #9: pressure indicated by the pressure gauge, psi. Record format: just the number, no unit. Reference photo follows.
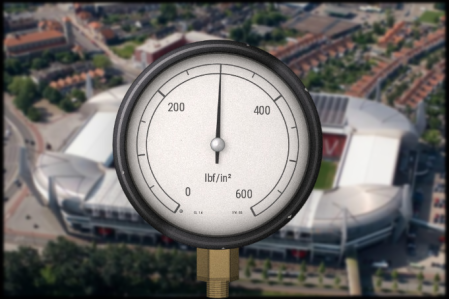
300
